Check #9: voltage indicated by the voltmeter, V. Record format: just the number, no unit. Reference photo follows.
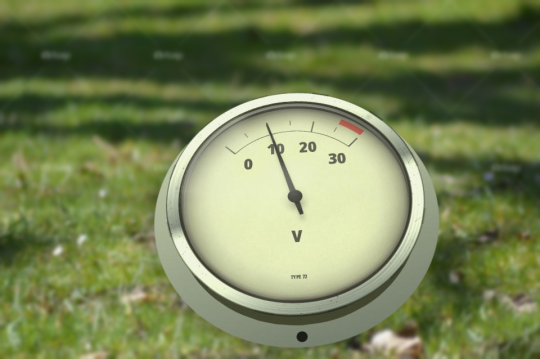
10
